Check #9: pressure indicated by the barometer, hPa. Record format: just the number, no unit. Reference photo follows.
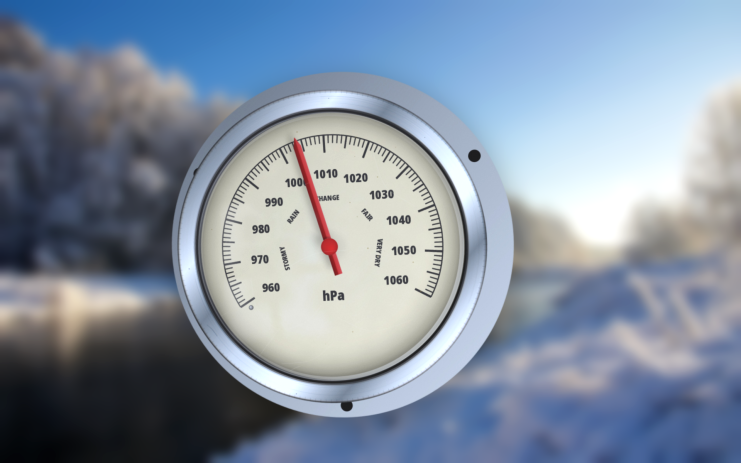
1004
